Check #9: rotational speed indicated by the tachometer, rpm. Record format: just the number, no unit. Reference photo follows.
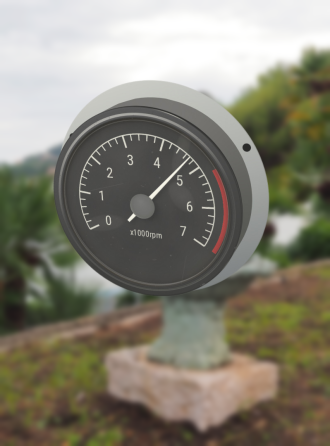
4700
